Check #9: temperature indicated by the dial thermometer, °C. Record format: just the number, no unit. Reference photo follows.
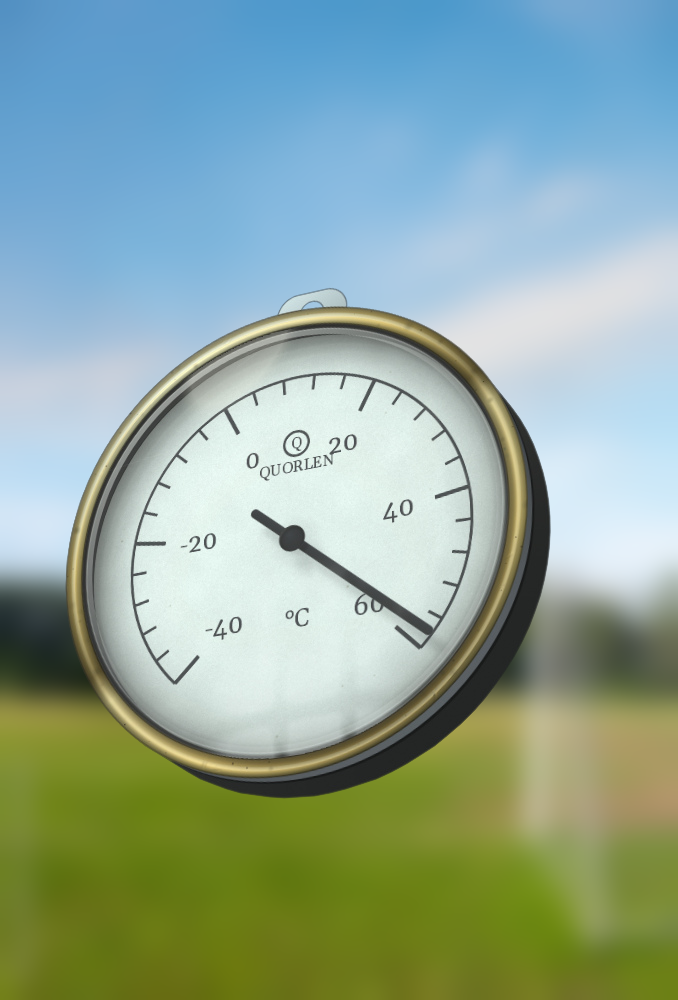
58
